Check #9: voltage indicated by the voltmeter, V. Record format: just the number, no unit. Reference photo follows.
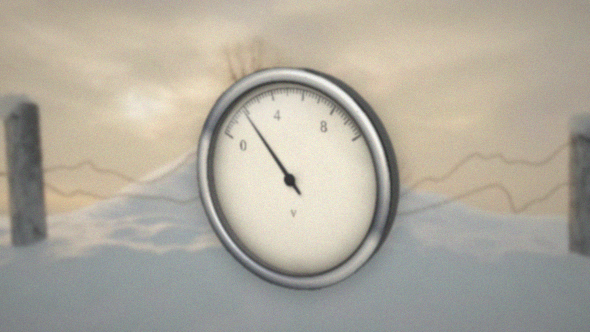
2
